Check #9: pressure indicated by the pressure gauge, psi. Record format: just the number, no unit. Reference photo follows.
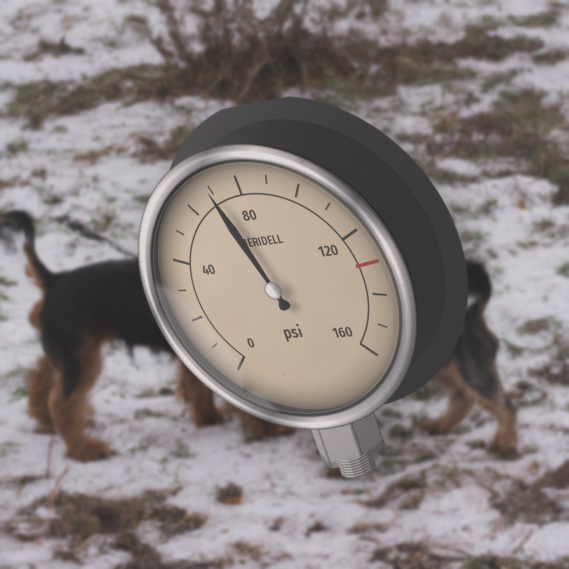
70
